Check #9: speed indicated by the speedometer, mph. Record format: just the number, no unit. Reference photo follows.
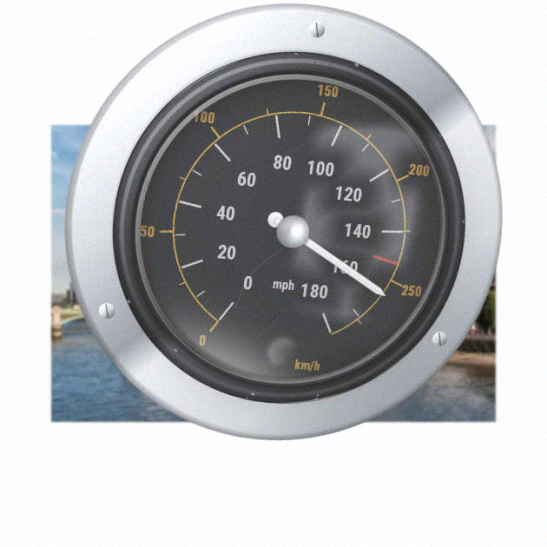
160
